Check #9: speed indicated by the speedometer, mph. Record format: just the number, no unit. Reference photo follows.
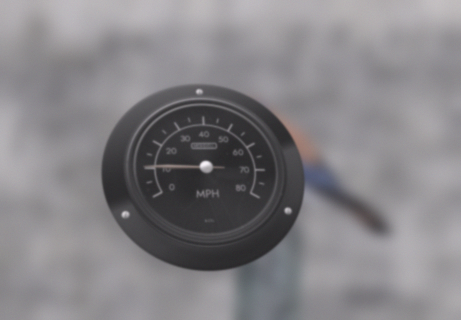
10
